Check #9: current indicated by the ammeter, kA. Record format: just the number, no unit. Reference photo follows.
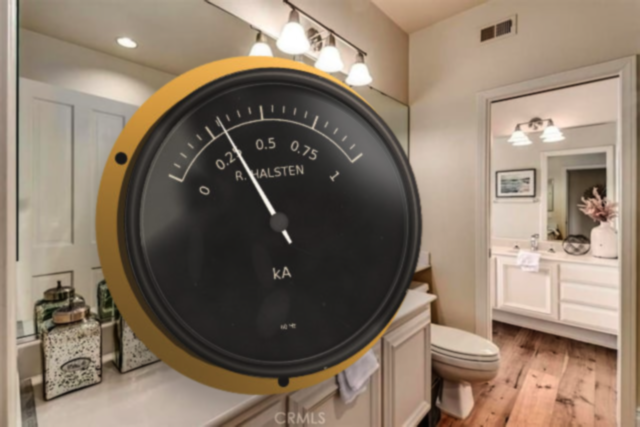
0.3
